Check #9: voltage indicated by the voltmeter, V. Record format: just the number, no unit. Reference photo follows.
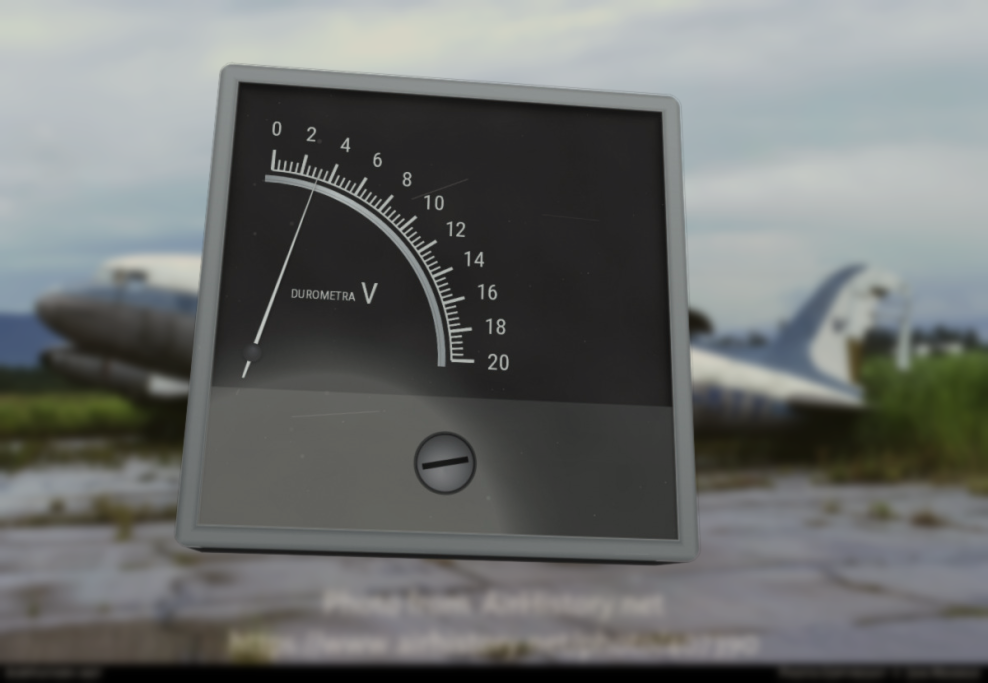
3.2
